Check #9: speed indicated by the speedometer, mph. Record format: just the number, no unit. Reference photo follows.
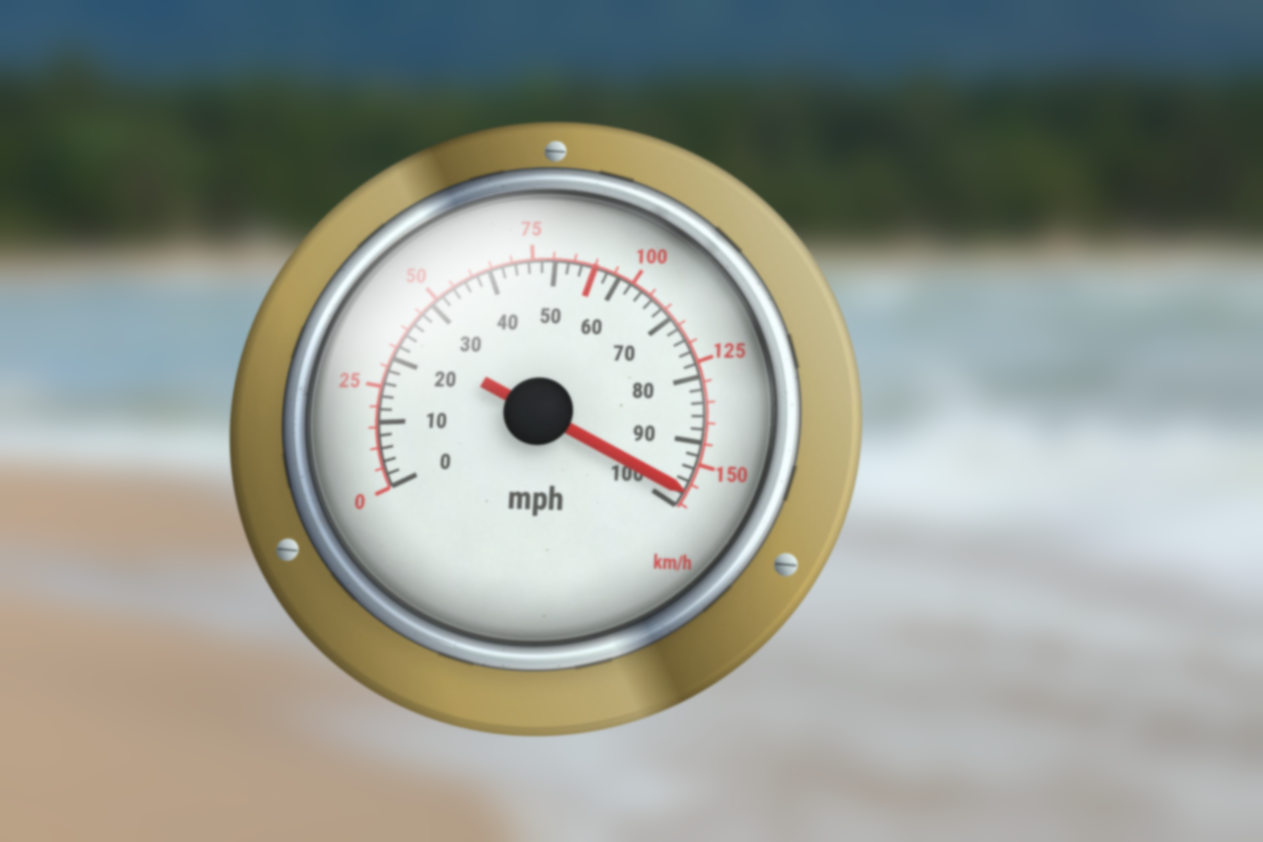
98
